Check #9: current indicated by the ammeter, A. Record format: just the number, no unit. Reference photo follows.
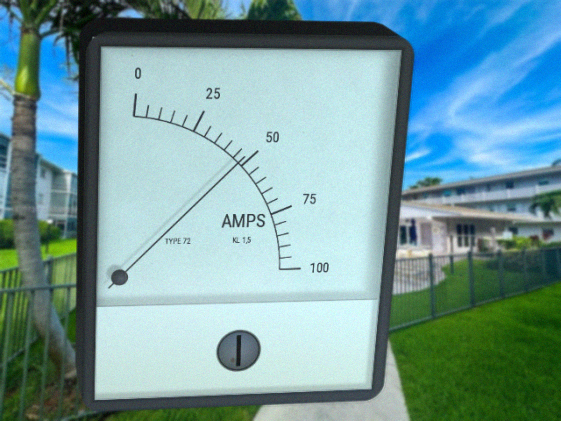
47.5
